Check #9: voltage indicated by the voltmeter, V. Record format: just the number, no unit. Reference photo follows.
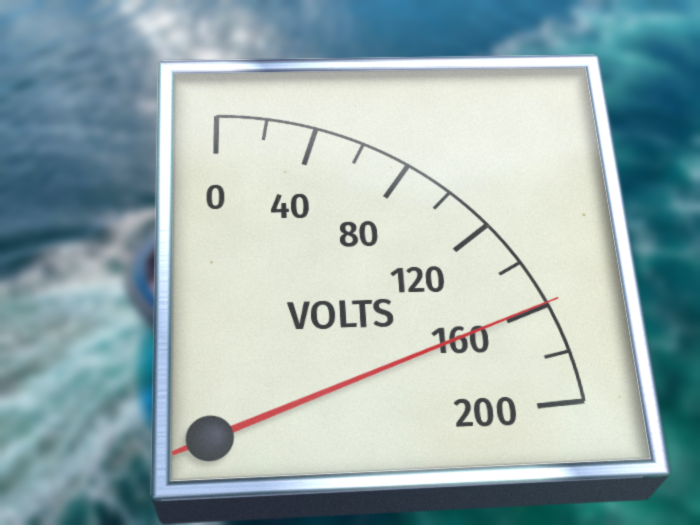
160
